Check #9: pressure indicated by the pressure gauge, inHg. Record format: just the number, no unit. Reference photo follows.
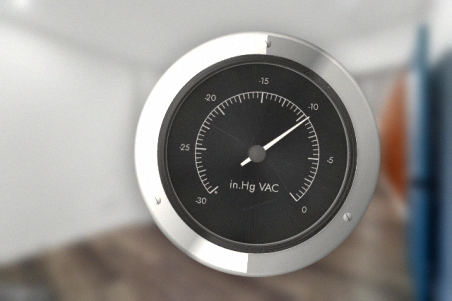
-9.5
